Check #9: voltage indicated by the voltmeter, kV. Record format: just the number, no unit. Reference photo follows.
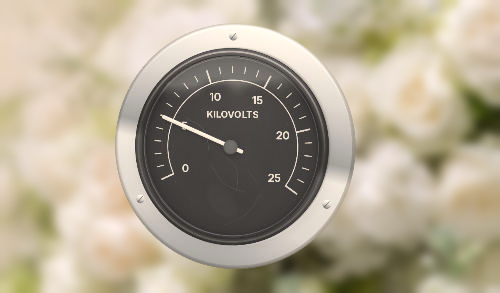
5
